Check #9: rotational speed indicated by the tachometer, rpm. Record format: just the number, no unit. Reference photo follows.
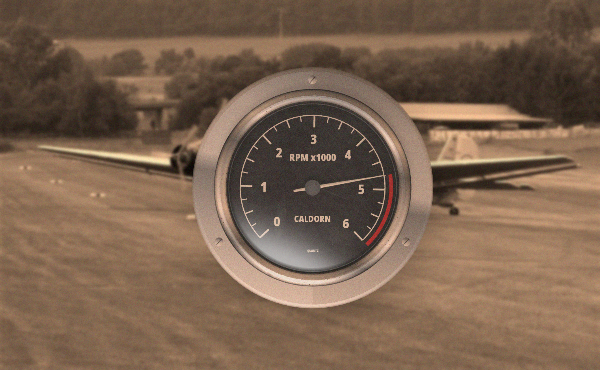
4750
